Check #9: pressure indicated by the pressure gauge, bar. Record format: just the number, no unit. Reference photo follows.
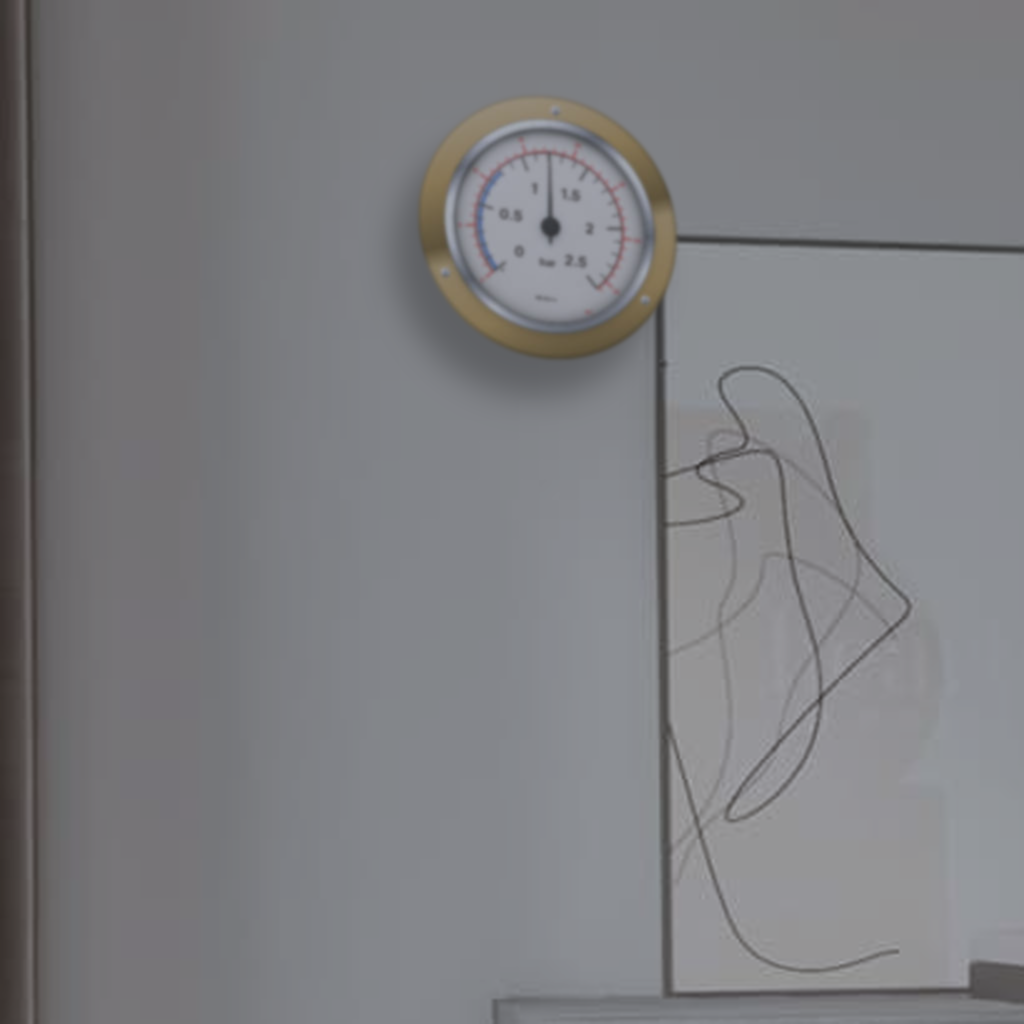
1.2
